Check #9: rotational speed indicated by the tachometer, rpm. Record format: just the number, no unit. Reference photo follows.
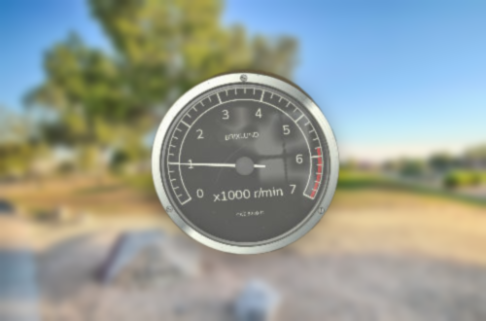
1000
